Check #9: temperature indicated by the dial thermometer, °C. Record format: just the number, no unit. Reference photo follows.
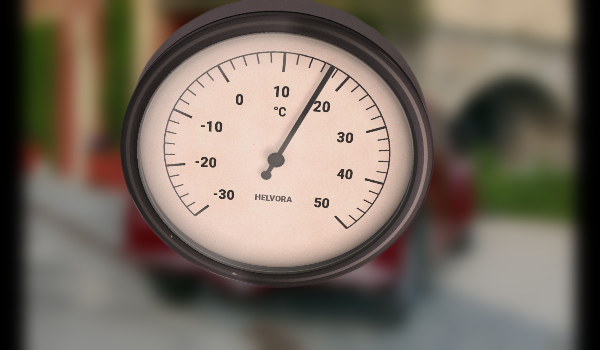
17
